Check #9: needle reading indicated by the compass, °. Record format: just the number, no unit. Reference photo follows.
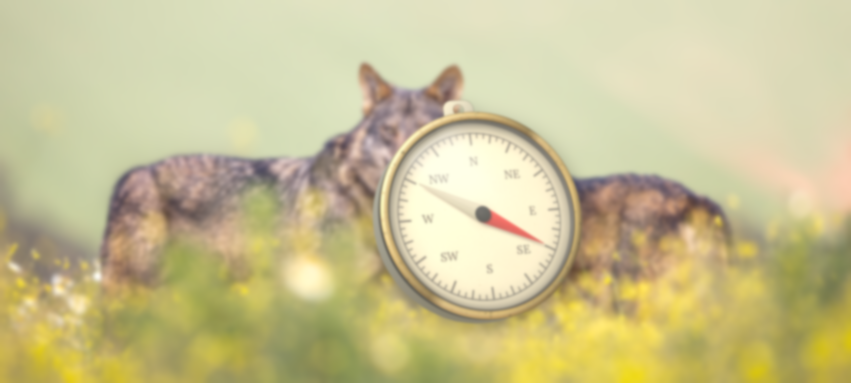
120
